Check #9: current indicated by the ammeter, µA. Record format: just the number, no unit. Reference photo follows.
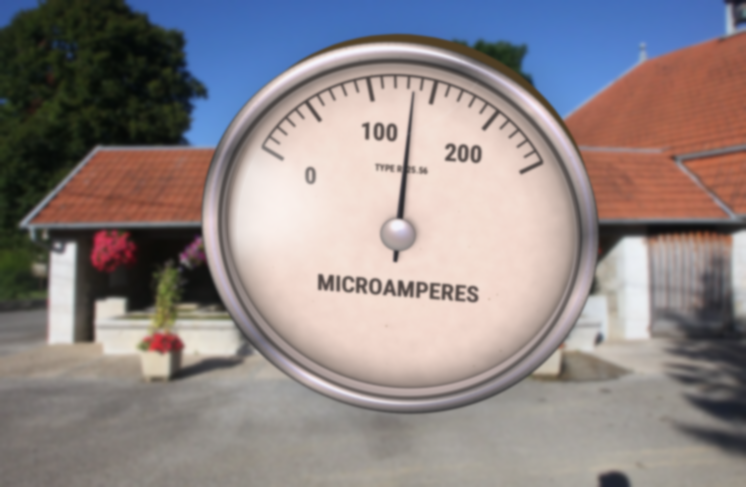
135
